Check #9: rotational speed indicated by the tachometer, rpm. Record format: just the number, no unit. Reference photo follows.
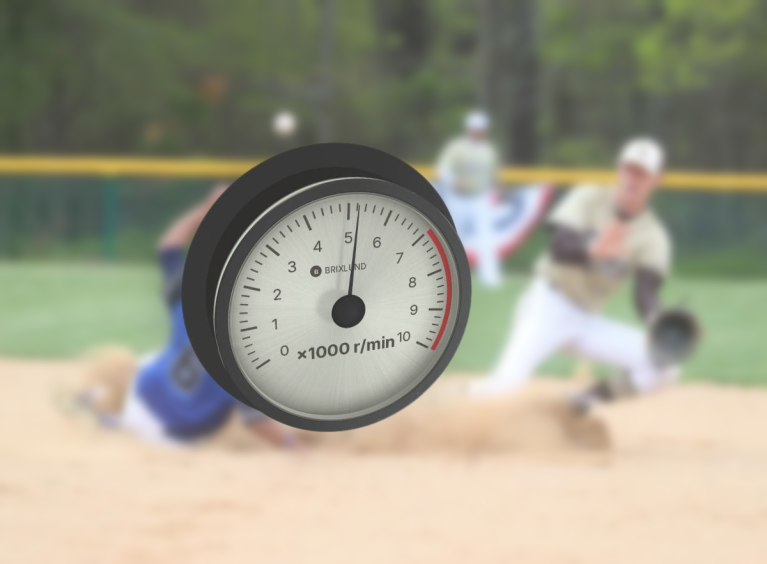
5200
